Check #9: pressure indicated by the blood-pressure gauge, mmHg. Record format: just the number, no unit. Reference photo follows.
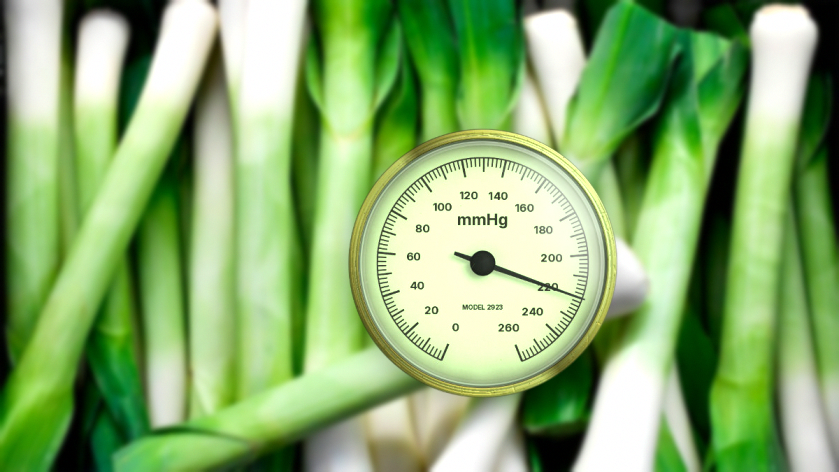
220
